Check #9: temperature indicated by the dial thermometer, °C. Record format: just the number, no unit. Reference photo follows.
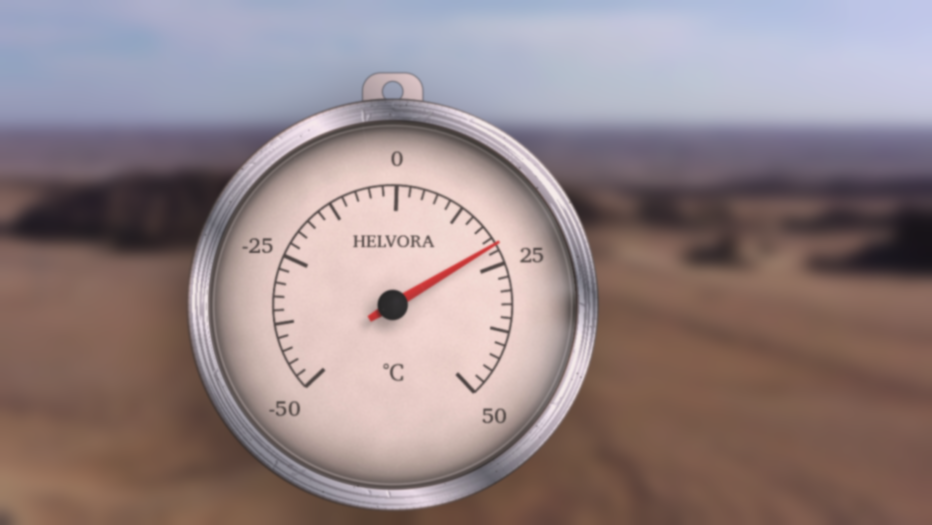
21.25
